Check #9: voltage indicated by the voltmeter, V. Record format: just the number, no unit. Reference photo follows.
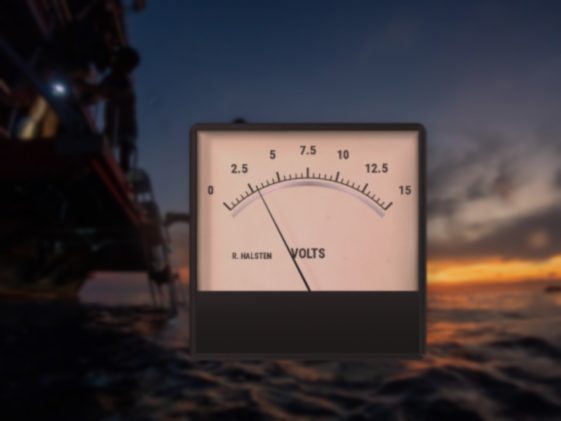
3
